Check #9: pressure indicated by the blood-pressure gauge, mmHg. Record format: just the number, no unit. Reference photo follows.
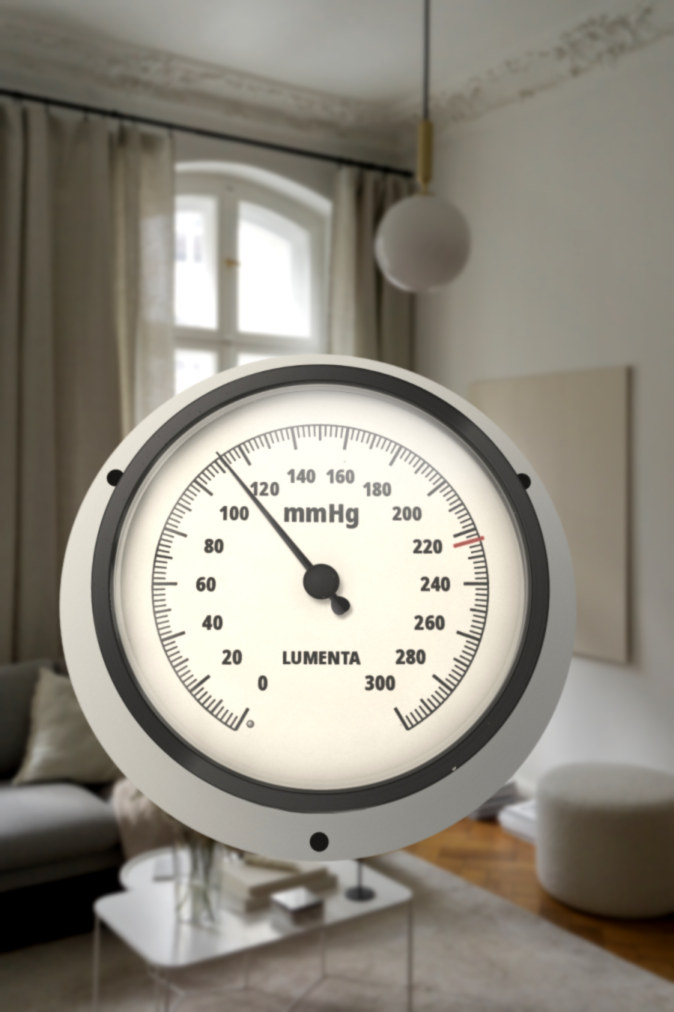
112
